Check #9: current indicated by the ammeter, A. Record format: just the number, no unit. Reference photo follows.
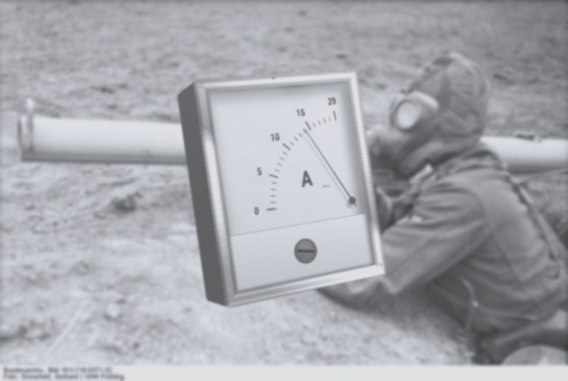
14
